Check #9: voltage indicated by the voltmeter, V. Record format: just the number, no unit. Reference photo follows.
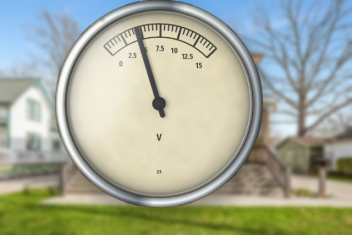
4.5
